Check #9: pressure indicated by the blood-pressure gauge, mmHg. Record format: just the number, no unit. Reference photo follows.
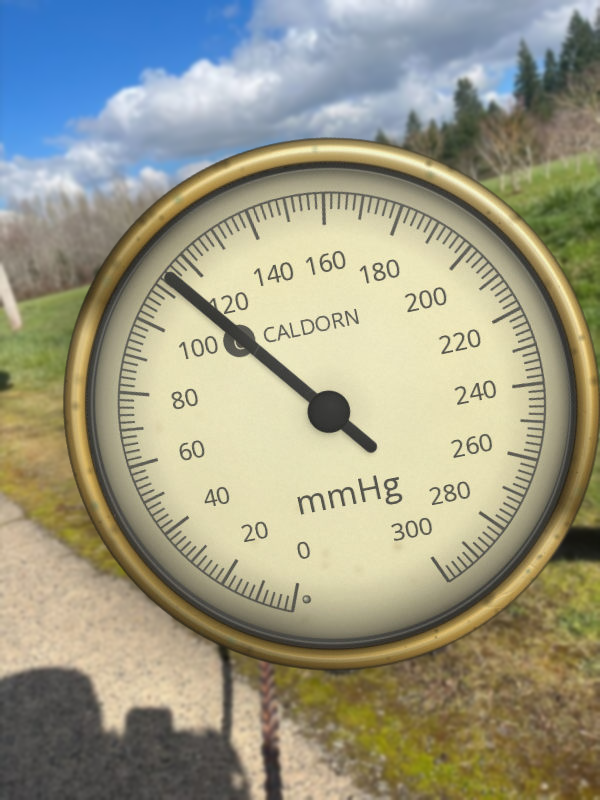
114
